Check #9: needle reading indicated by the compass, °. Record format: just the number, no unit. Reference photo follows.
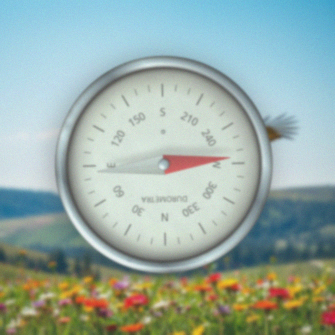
265
